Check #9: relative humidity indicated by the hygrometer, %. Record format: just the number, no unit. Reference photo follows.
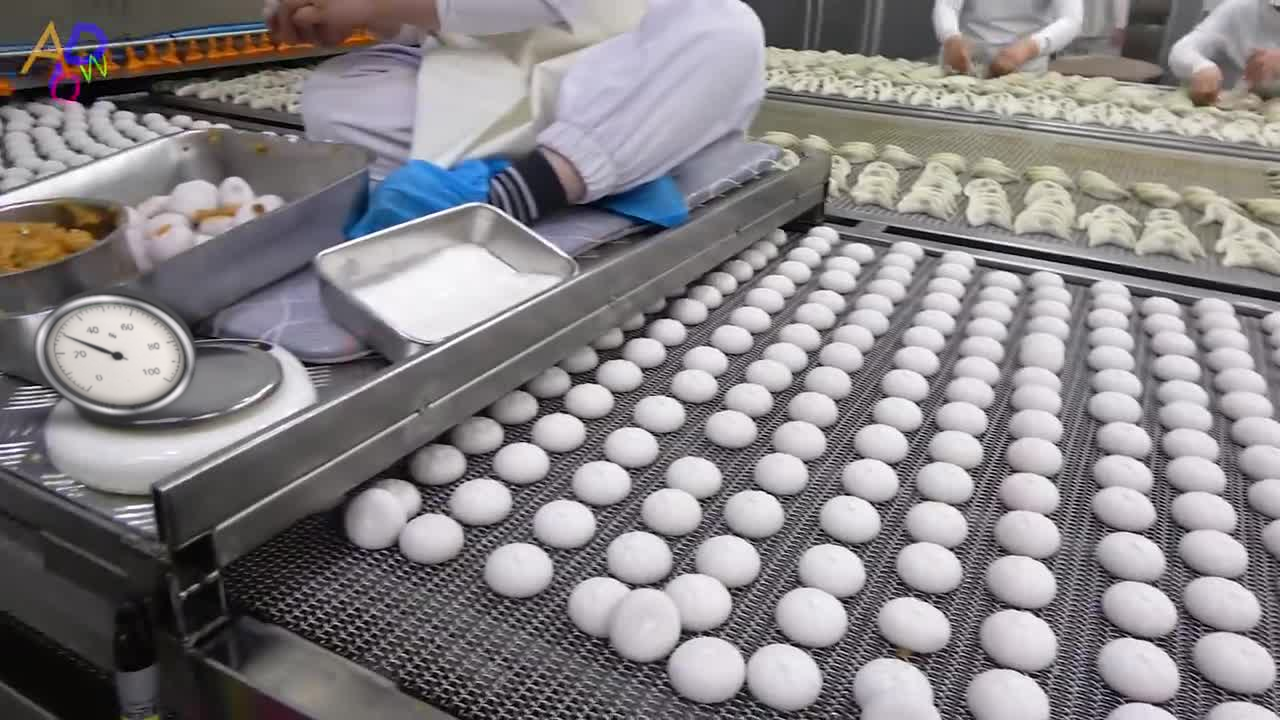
30
